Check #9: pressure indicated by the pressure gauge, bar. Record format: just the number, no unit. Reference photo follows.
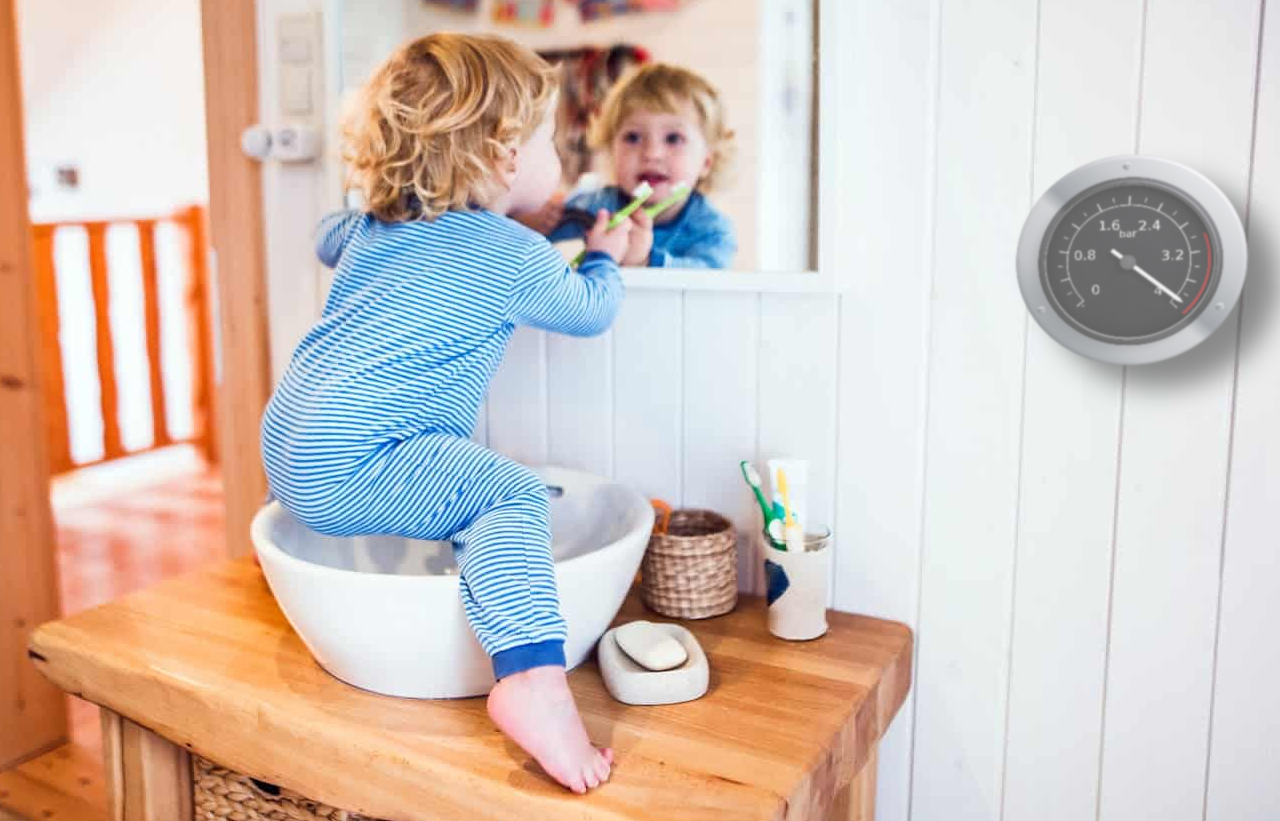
3.9
